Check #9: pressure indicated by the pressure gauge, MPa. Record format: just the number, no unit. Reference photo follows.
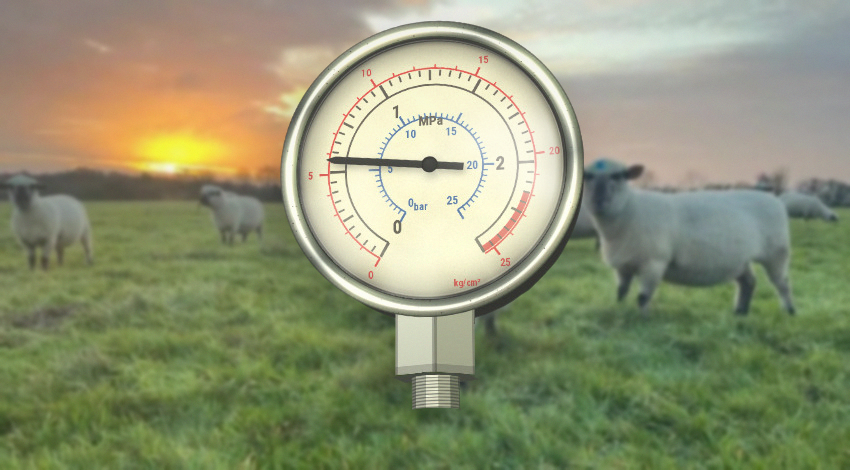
0.55
